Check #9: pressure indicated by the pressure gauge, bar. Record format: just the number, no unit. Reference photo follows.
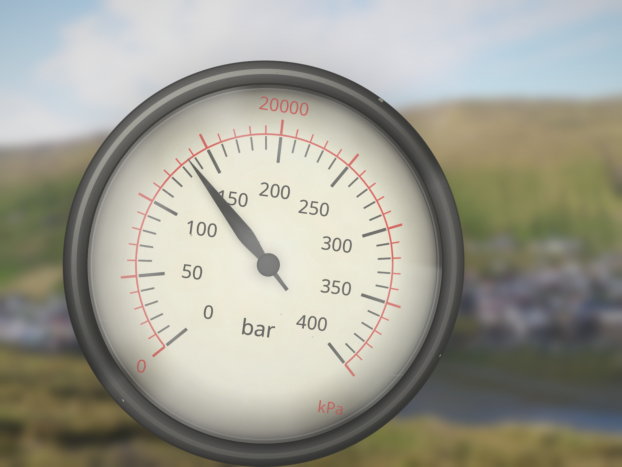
135
